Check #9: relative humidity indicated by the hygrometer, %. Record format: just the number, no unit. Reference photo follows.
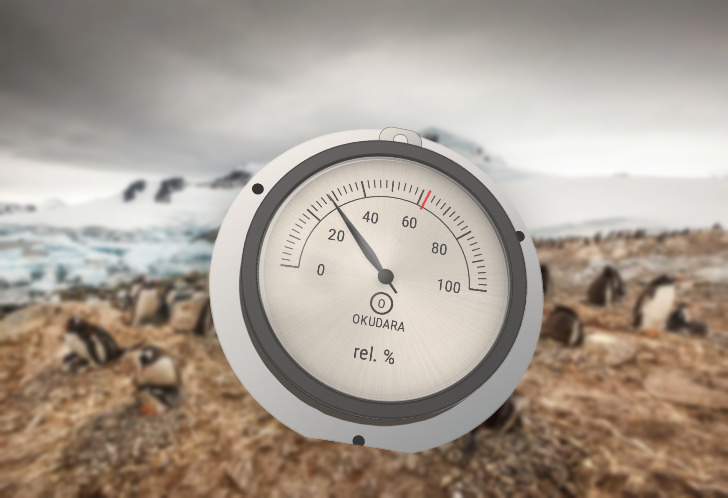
28
